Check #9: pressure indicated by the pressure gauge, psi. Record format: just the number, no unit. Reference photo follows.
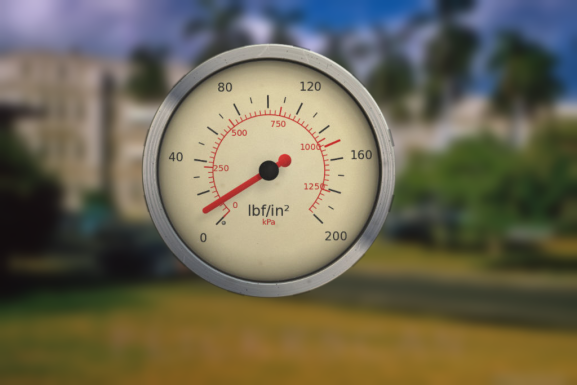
10
